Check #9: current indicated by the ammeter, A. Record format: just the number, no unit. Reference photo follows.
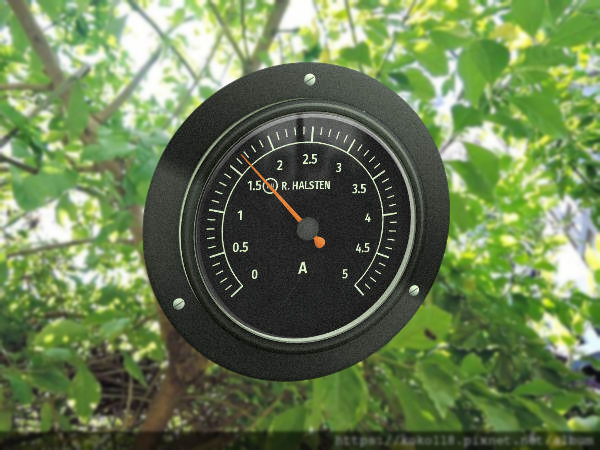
1.65
